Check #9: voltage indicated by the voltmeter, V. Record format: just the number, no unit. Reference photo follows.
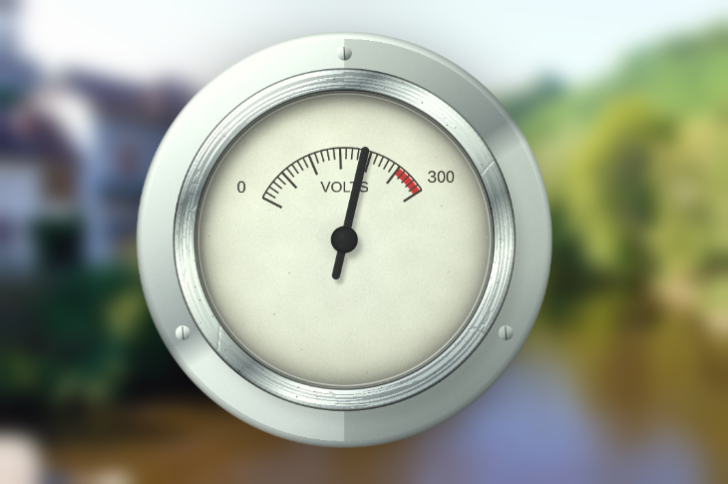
190
